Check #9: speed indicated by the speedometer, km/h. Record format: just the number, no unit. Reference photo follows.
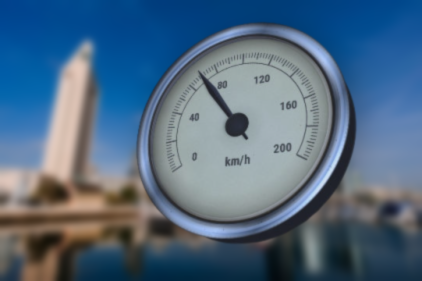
70
